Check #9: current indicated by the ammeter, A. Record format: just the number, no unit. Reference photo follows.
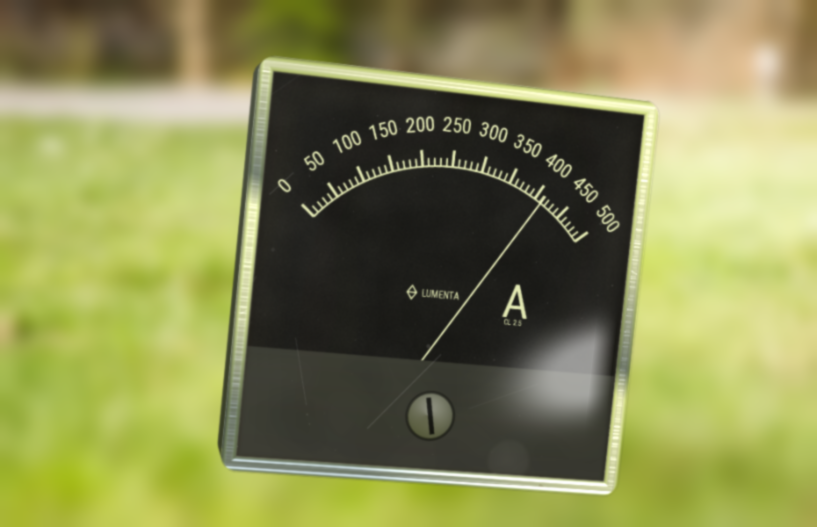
410
